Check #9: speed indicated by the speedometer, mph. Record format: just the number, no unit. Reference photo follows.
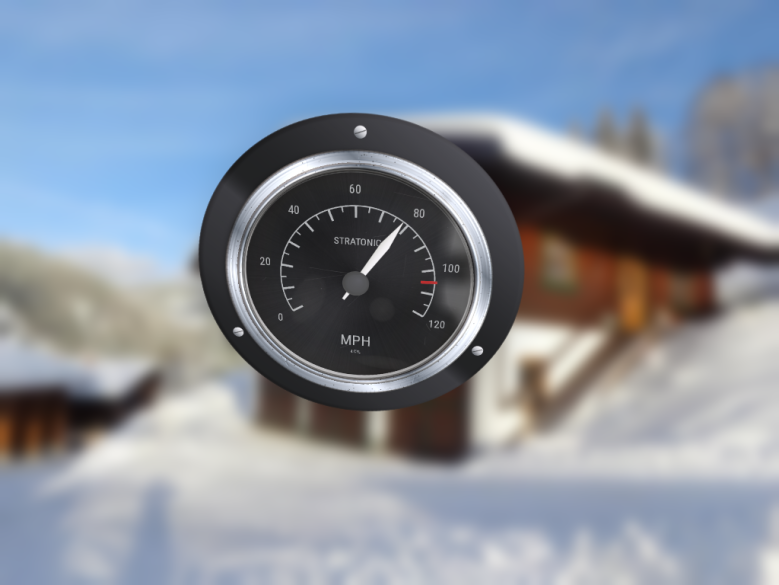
77.5
